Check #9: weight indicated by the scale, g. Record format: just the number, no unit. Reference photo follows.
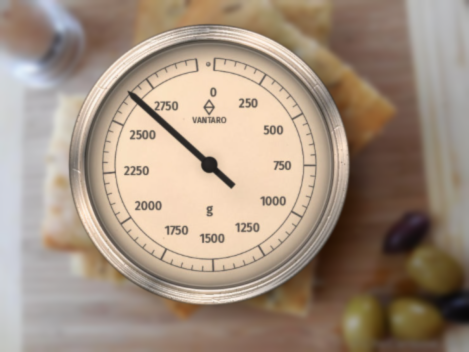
2650
